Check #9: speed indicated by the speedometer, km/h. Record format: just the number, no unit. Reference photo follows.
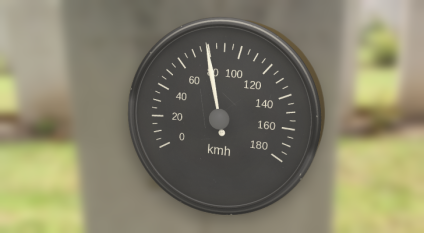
80
